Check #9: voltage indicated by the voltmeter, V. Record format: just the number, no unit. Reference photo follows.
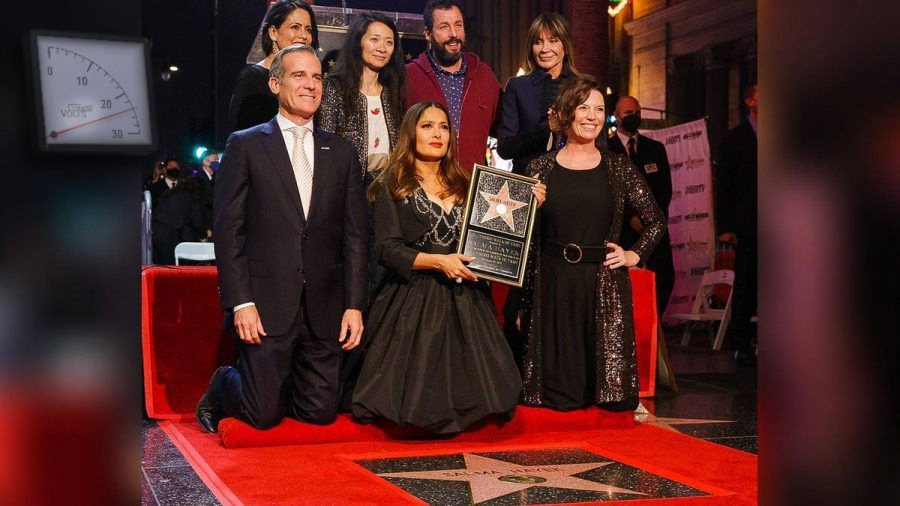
24
